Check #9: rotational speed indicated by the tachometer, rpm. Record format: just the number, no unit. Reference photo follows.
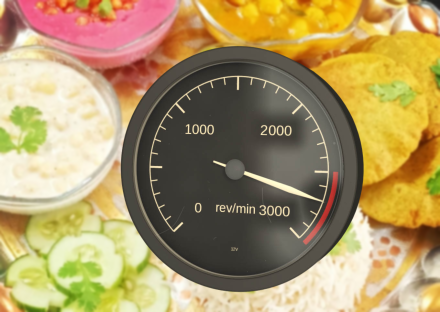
2700
